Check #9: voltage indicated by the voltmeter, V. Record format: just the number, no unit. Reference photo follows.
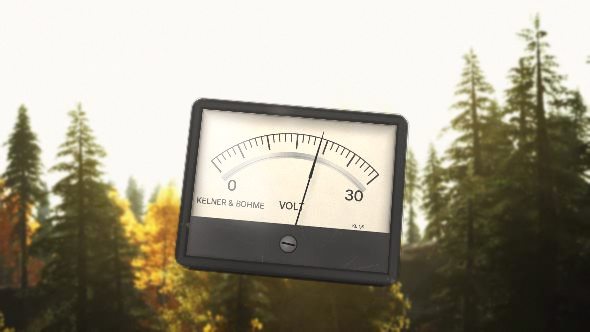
19
